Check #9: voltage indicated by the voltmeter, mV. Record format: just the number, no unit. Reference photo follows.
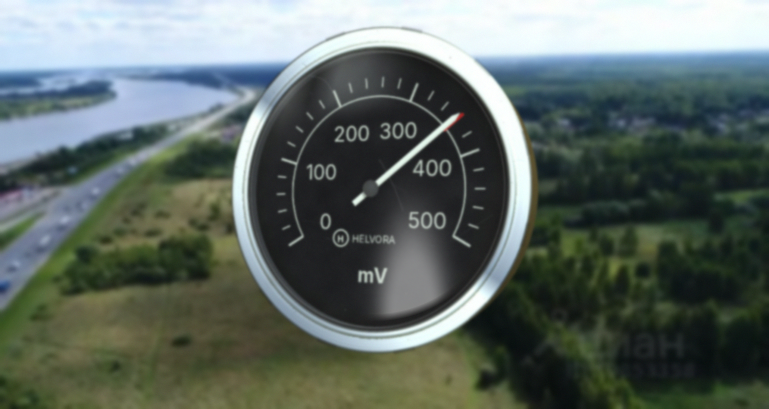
360
